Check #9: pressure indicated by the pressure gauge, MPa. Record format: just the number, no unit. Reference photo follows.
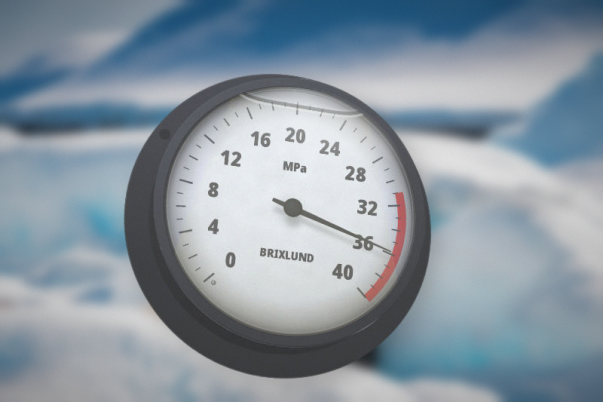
36
